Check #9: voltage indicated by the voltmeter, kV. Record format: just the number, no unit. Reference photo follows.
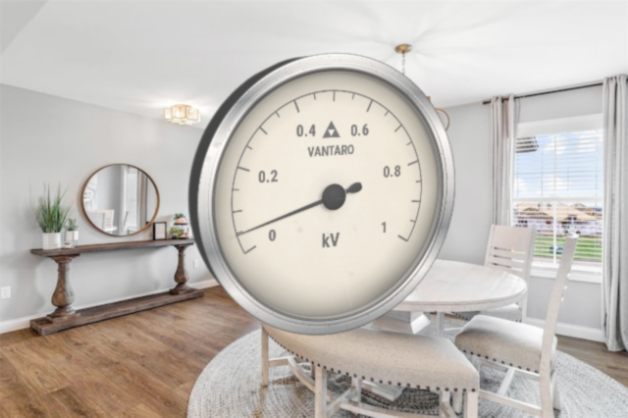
0.05
